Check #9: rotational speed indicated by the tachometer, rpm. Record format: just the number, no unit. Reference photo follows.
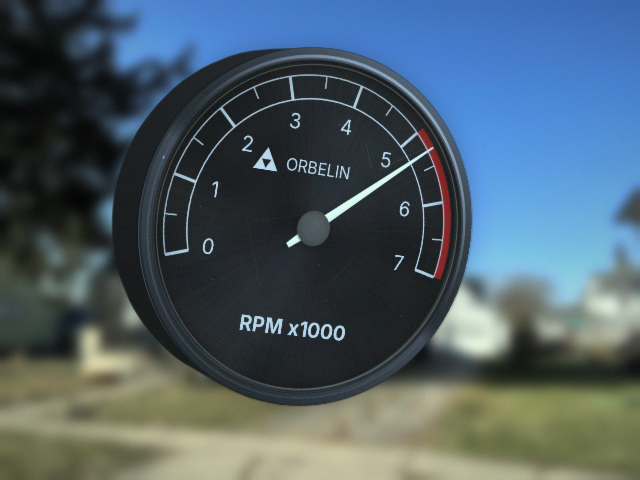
5250
